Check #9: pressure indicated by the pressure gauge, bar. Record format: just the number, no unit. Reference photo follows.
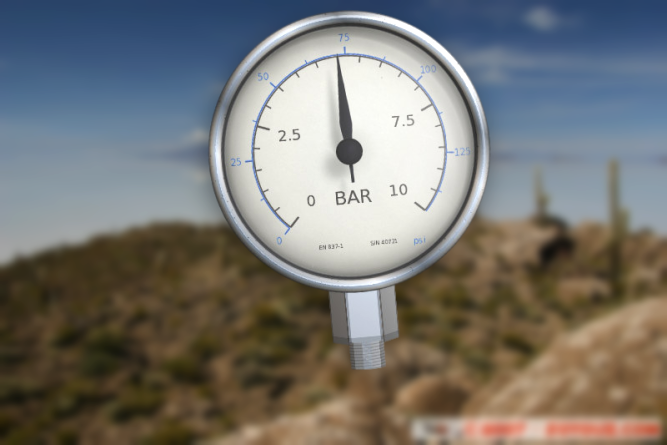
5
